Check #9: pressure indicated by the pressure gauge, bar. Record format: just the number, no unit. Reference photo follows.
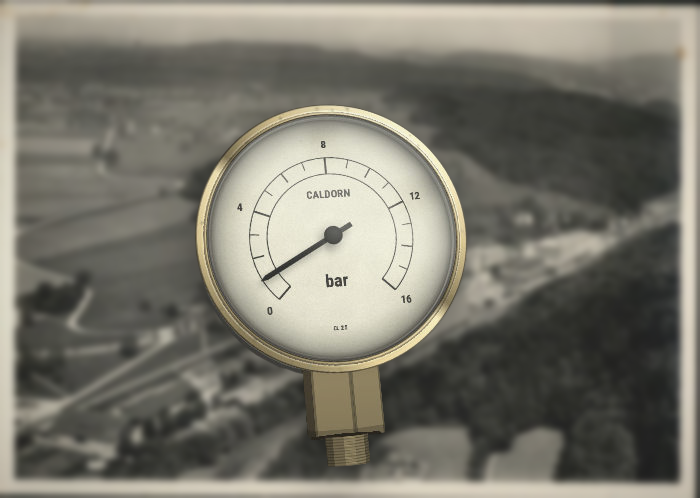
1
